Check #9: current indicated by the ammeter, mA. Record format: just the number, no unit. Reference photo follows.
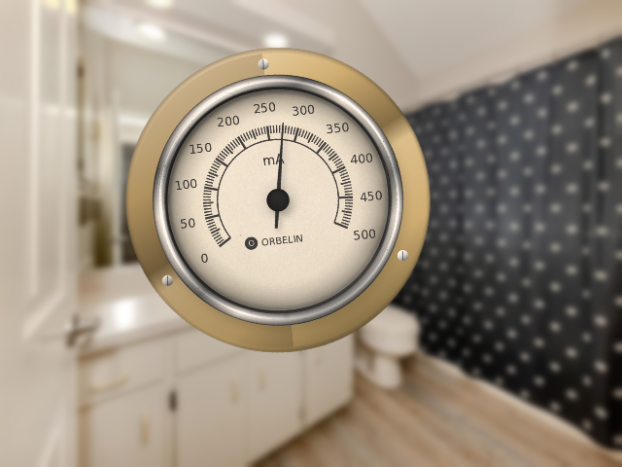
275
